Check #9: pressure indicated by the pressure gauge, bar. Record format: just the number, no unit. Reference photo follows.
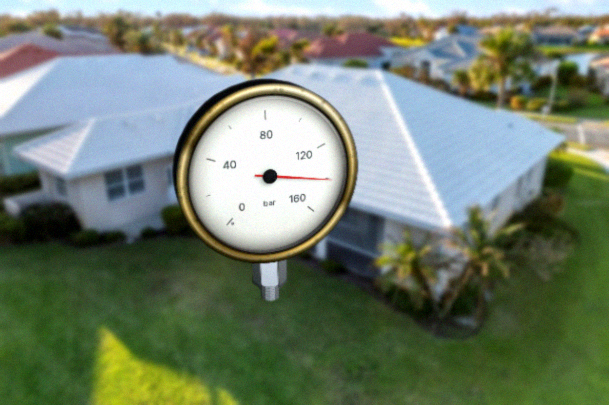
140
